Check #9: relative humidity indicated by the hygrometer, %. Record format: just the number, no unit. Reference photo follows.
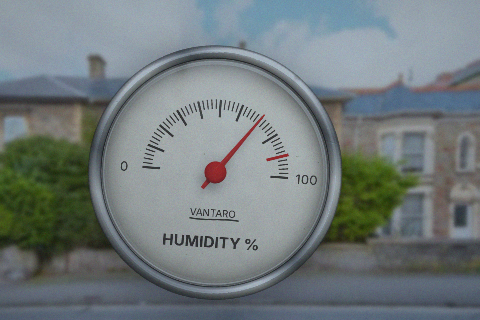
70
